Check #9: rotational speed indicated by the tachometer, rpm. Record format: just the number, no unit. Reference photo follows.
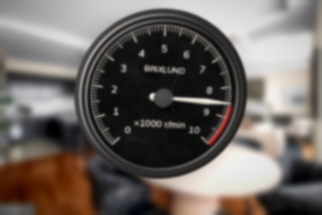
8500
